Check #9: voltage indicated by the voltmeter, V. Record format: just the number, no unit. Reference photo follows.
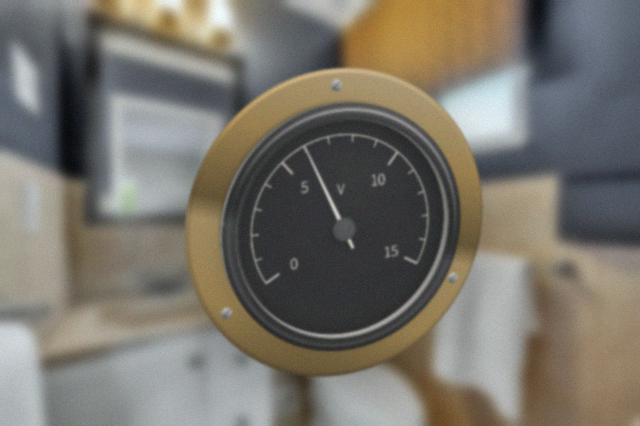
6
